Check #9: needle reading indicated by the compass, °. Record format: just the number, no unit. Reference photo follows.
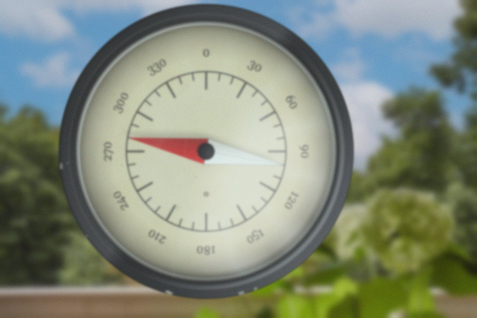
280
